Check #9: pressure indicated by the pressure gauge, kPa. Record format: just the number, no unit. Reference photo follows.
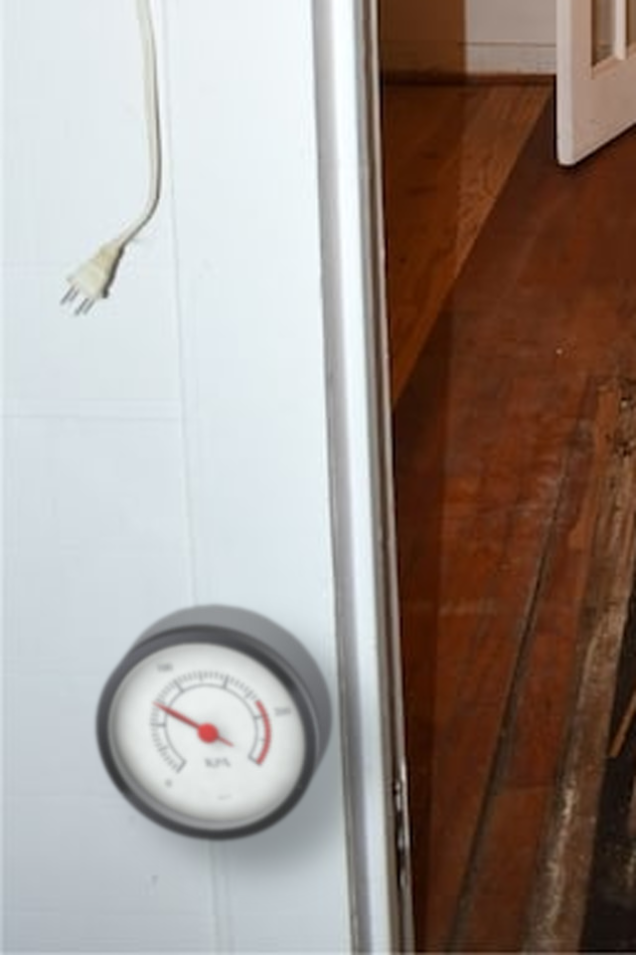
75
